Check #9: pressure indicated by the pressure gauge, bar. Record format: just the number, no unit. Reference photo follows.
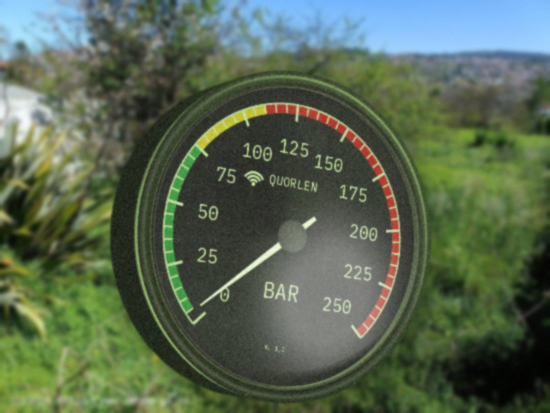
5
